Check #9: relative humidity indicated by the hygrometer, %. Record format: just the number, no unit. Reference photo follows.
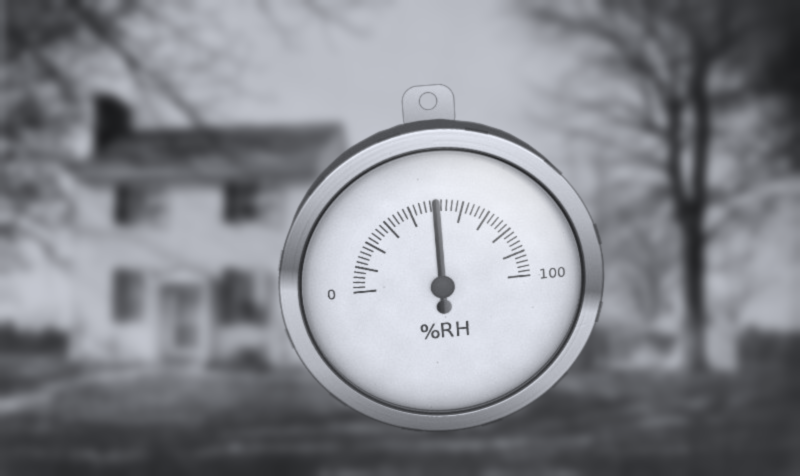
50
